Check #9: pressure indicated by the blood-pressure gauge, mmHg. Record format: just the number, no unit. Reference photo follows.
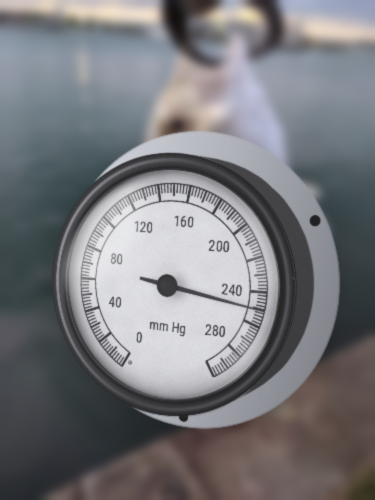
250
